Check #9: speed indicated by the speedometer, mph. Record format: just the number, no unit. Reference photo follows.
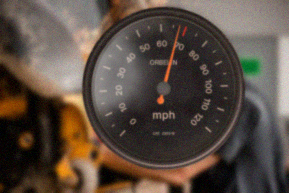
67.5
